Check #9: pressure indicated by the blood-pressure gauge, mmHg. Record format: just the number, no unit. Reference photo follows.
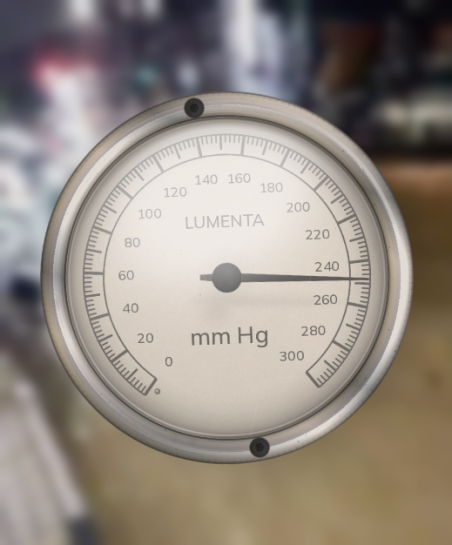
248
